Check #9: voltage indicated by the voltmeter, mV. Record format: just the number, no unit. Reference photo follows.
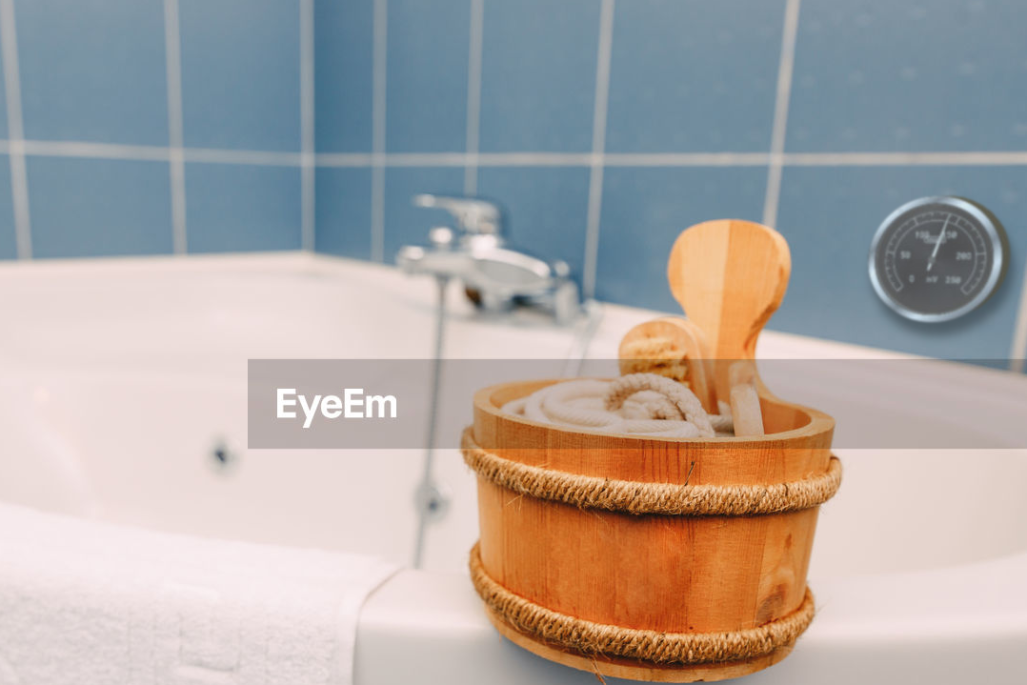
140
